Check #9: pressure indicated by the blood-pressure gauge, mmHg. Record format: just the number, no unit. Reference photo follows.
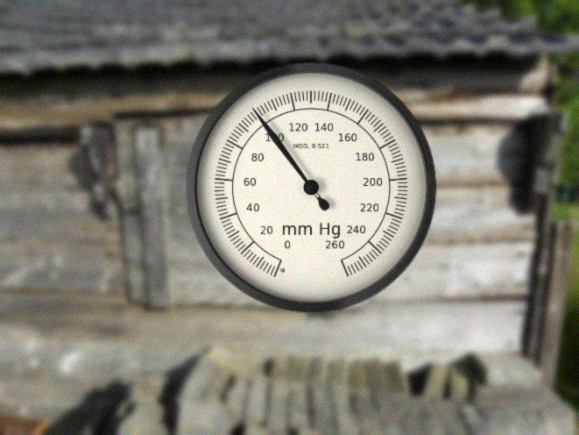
100
